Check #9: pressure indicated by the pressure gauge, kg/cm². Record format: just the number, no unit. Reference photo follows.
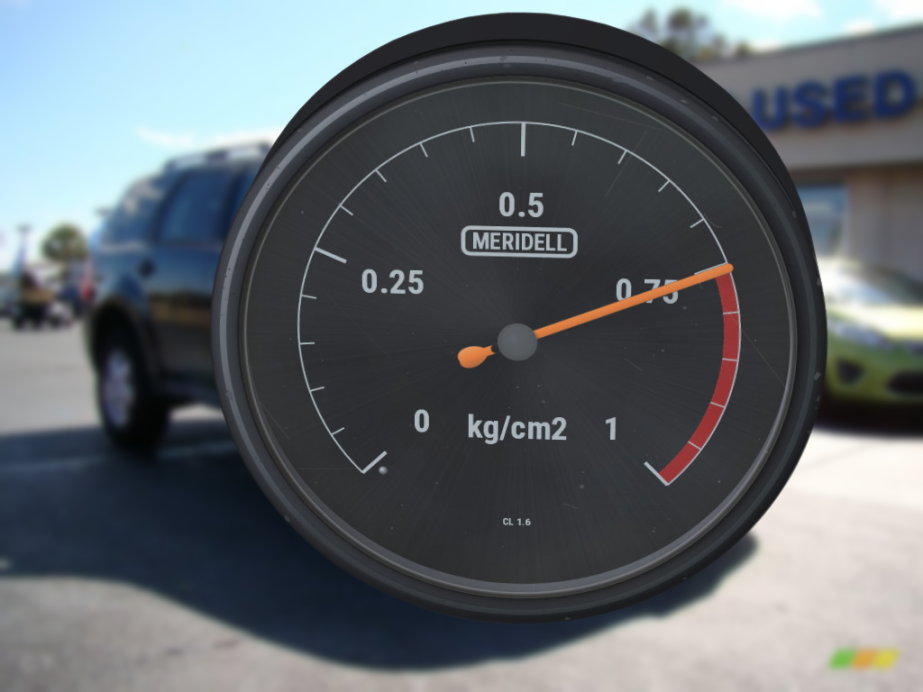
0.75
